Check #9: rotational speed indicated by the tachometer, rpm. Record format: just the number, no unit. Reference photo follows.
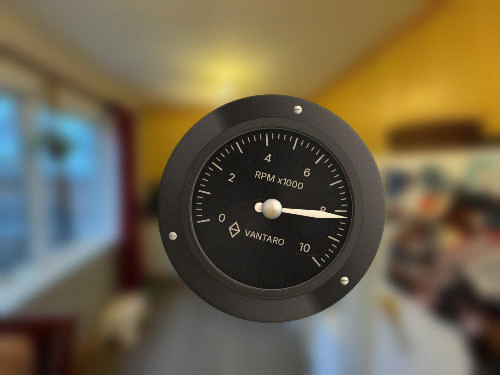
8200
